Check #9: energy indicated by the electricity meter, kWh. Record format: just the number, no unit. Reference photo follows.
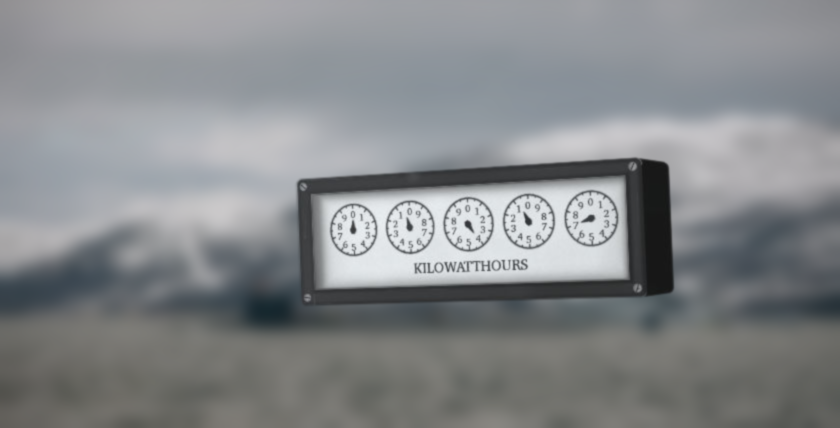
407
